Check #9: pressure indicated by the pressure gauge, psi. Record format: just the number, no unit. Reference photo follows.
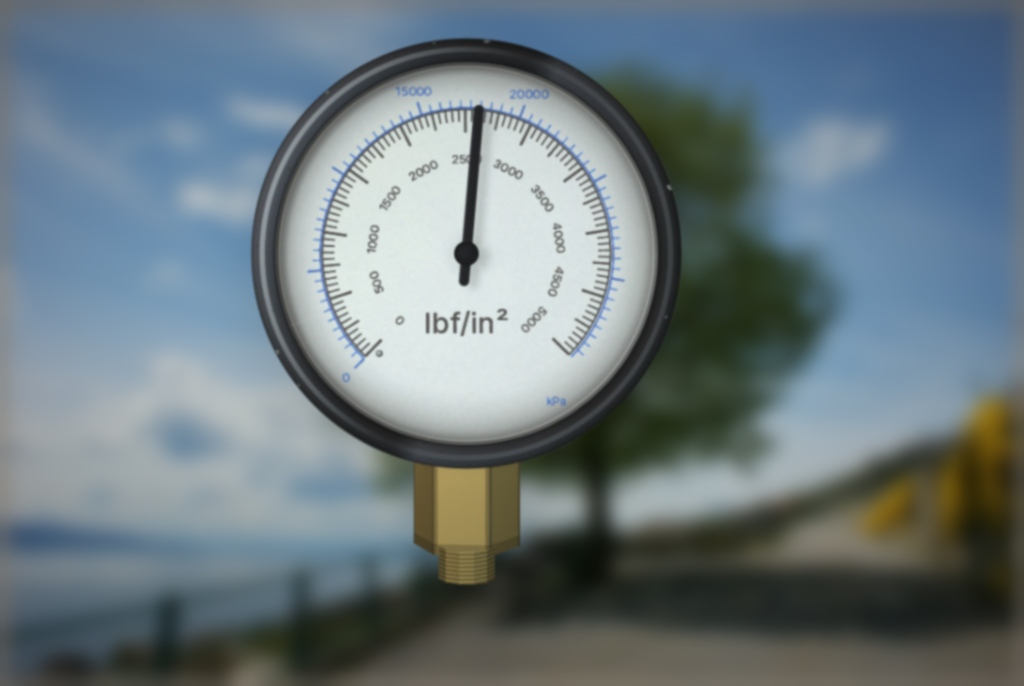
2600
